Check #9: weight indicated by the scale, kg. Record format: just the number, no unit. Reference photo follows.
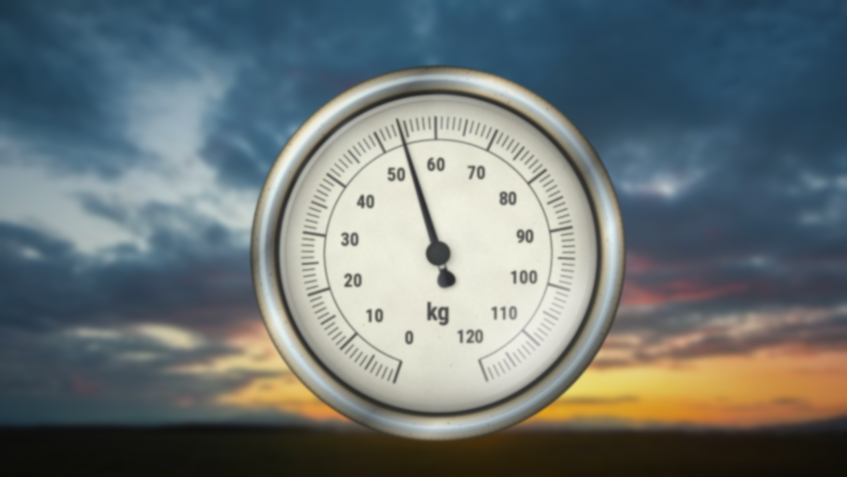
54
